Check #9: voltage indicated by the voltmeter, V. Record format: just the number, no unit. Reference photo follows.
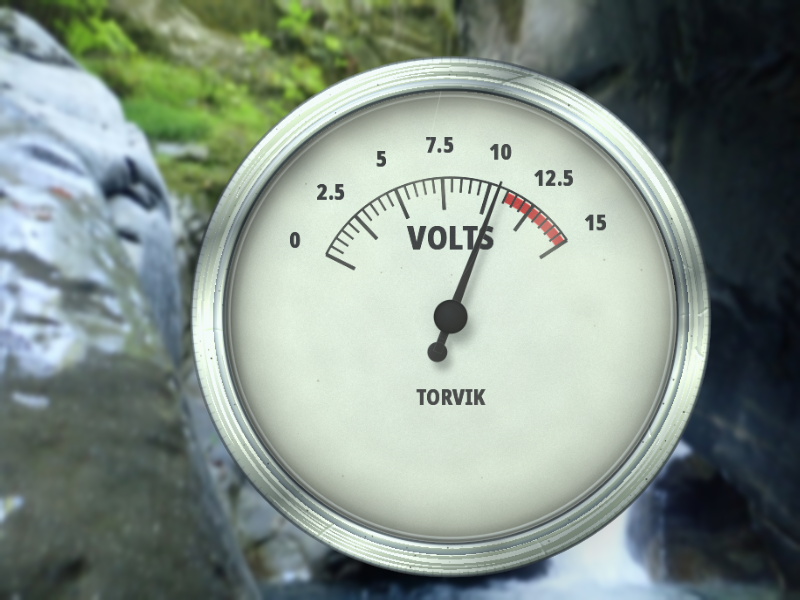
10.5
